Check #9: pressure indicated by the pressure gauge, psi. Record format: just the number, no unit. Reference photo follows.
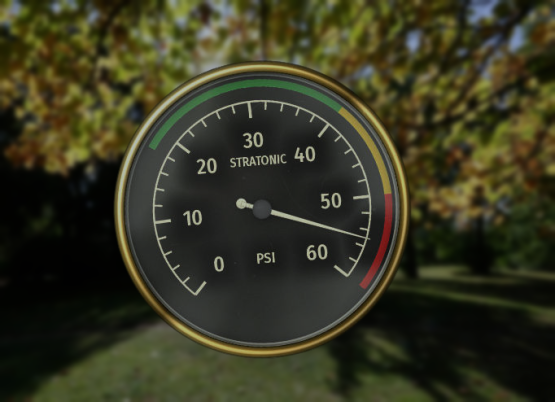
55
